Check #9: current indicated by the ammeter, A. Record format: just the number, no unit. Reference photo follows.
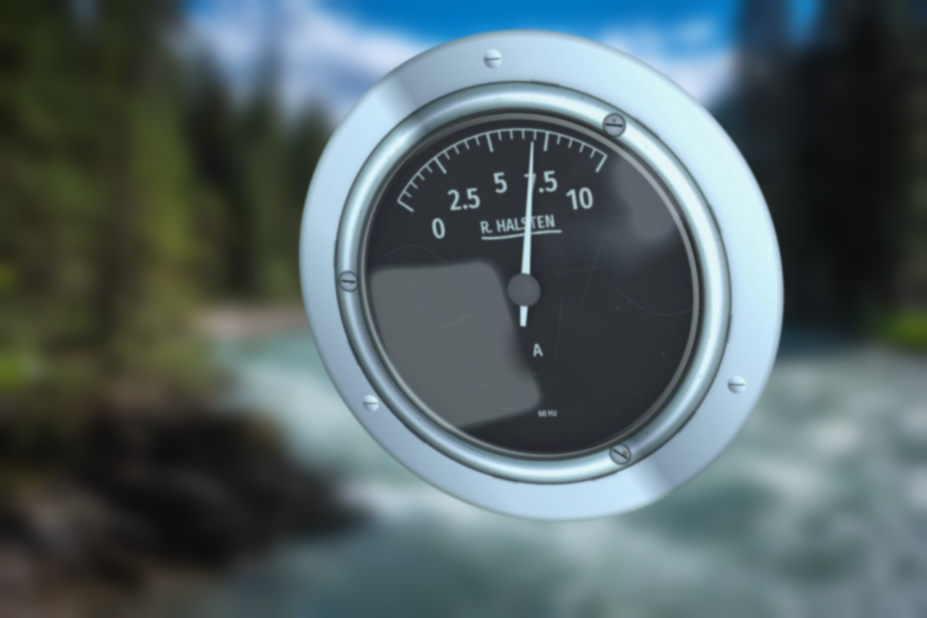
7
